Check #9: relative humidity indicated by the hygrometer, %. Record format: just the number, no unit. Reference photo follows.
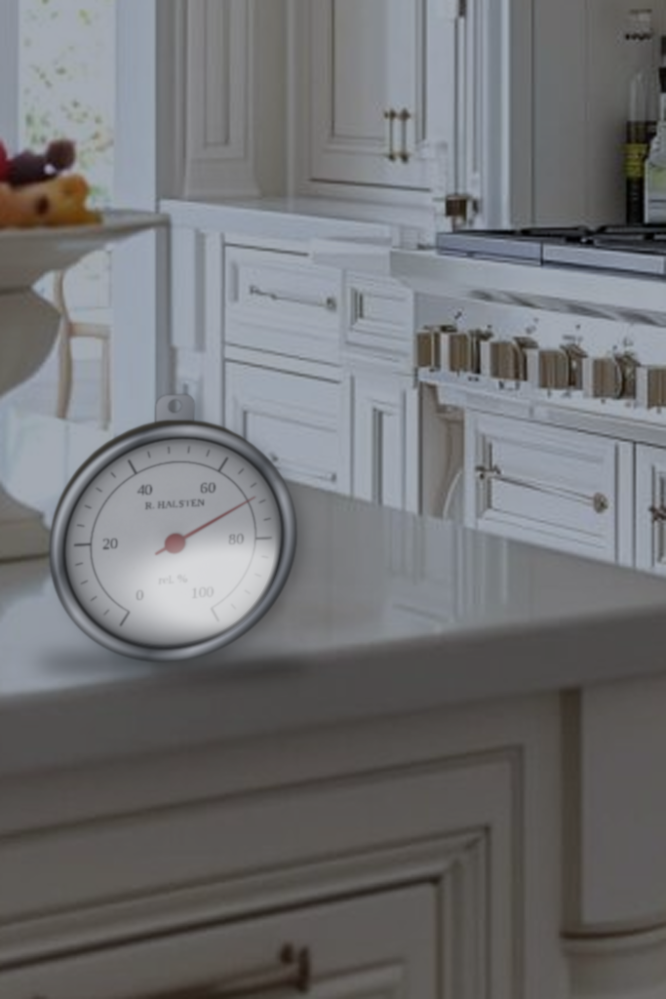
70
